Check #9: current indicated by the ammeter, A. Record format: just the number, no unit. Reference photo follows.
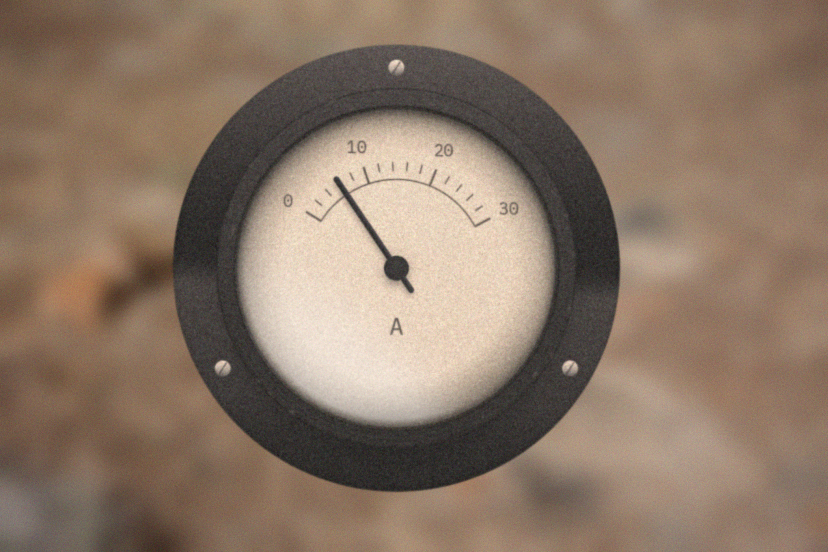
6
